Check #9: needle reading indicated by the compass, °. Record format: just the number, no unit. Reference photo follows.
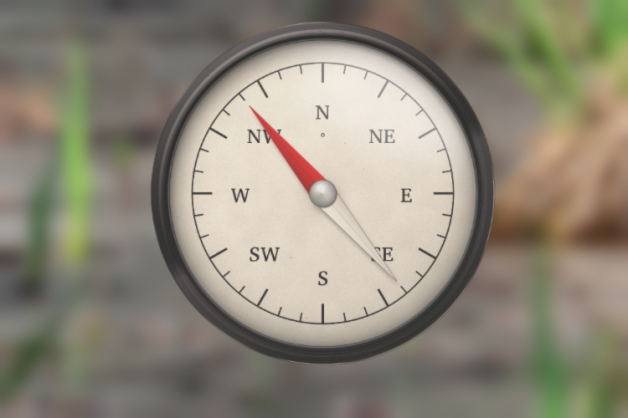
320
